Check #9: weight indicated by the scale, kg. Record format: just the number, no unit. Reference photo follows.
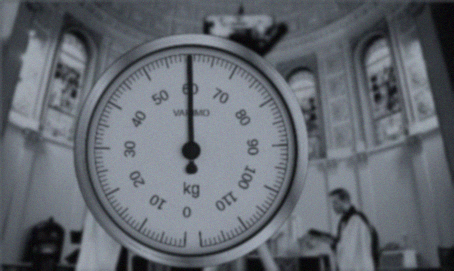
60
